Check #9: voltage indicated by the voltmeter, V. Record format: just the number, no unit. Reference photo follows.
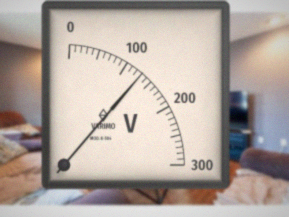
130
